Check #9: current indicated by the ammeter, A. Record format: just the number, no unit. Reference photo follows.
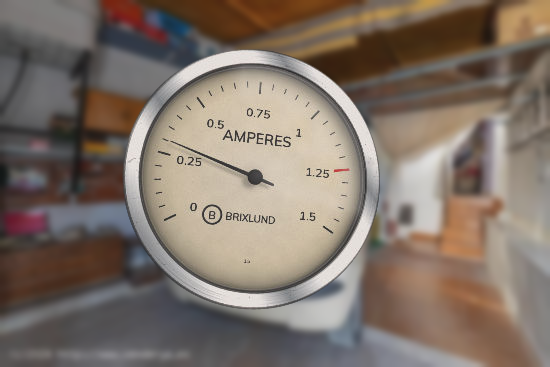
0.3
